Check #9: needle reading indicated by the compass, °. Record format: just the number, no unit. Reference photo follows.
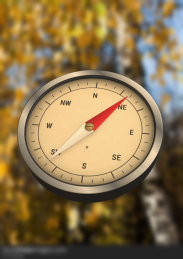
40
